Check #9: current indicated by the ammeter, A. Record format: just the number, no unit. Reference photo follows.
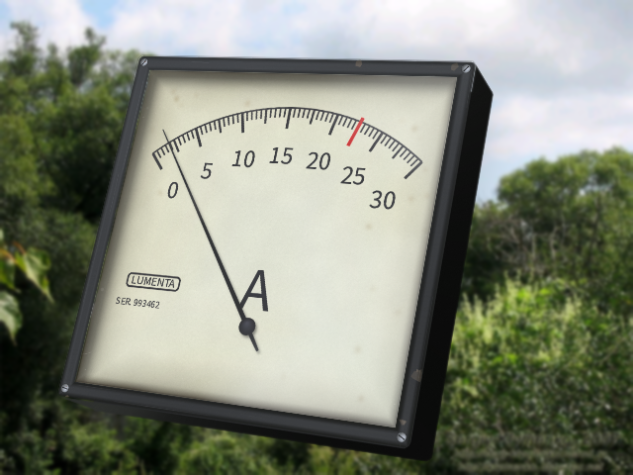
2
